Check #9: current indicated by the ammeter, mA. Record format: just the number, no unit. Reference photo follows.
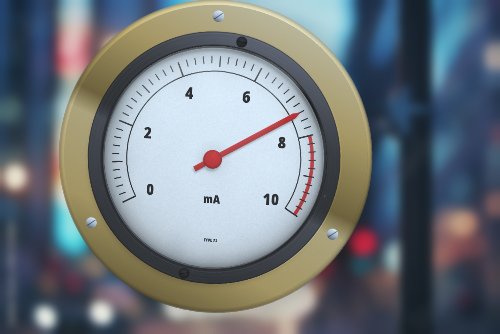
7.4
